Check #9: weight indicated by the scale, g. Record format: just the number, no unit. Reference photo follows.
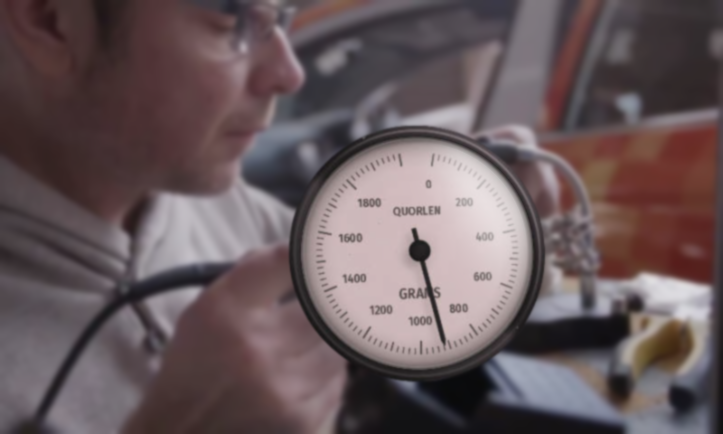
920
